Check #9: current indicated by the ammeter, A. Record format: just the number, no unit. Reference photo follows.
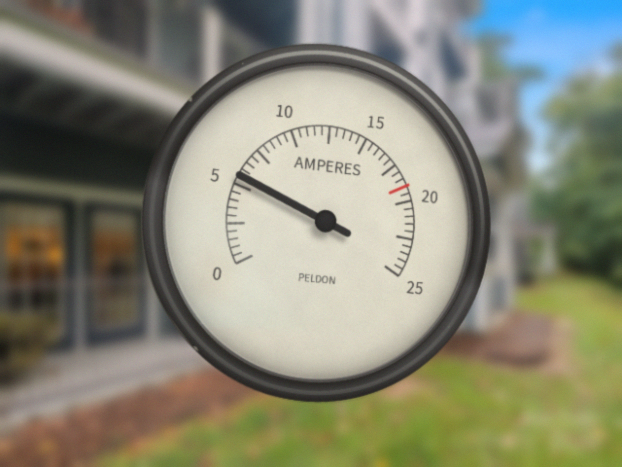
5.5
